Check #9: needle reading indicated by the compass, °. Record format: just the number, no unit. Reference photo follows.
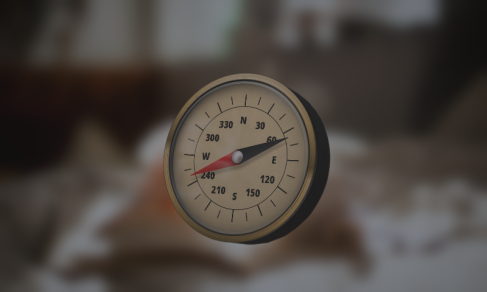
247.5
